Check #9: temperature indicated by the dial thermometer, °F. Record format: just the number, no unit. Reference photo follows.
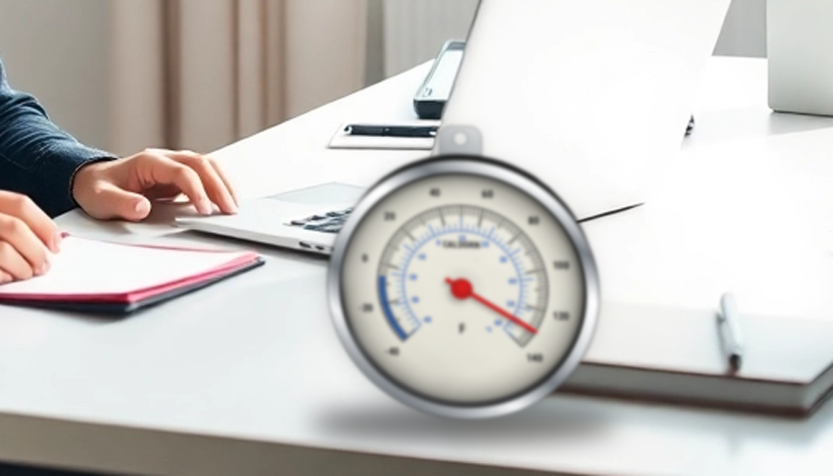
130
